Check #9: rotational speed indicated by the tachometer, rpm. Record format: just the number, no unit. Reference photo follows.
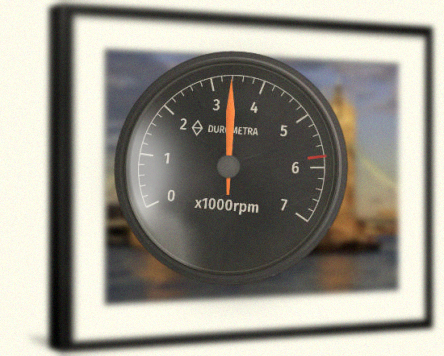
3400
